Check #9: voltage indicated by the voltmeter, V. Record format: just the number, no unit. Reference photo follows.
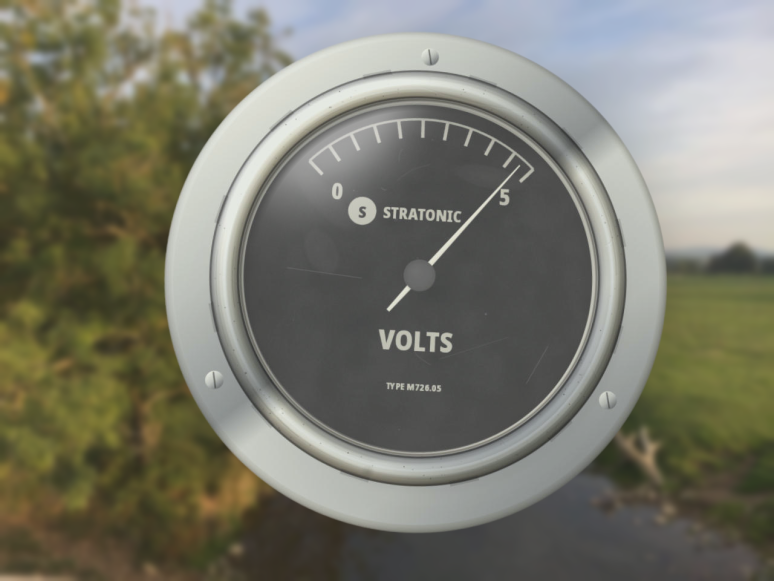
4.75
